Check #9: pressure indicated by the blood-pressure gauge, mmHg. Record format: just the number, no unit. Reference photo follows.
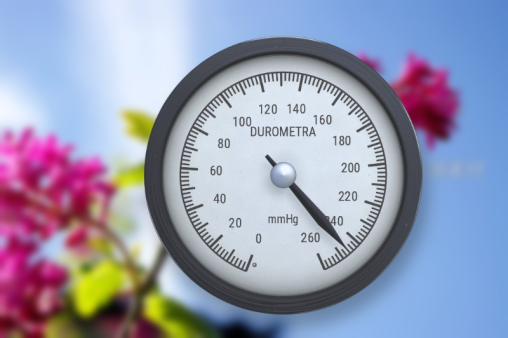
246
